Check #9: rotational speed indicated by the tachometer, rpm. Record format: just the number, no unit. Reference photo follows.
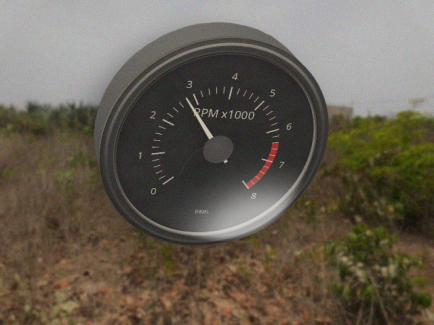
2800
